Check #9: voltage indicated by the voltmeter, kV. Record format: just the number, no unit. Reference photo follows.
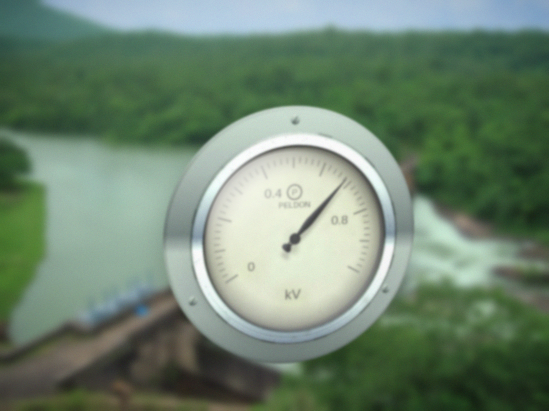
0.68
